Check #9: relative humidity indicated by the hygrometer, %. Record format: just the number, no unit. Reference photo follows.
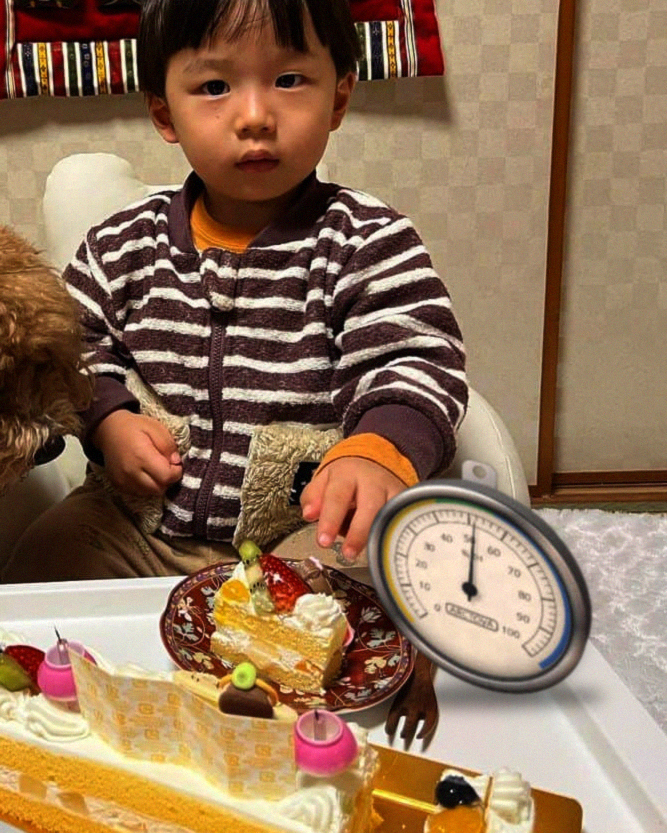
52
